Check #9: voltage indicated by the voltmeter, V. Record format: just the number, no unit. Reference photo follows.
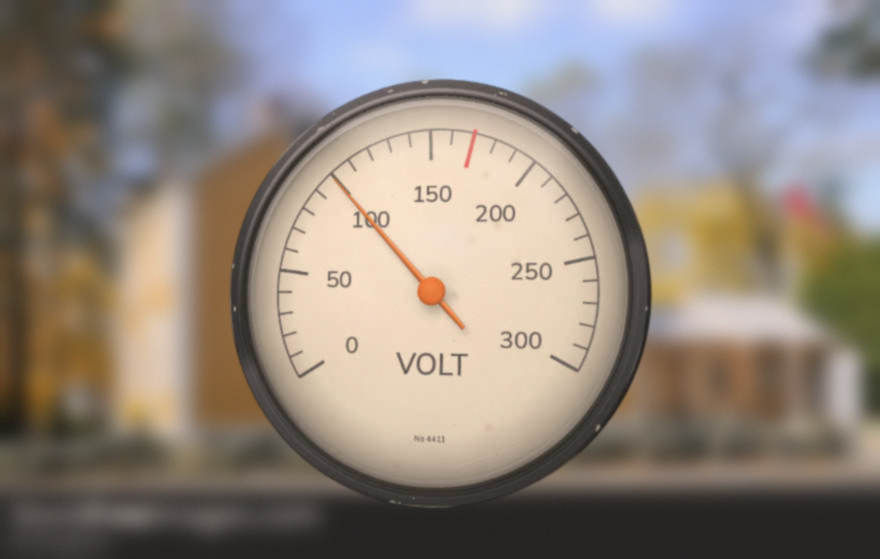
100
